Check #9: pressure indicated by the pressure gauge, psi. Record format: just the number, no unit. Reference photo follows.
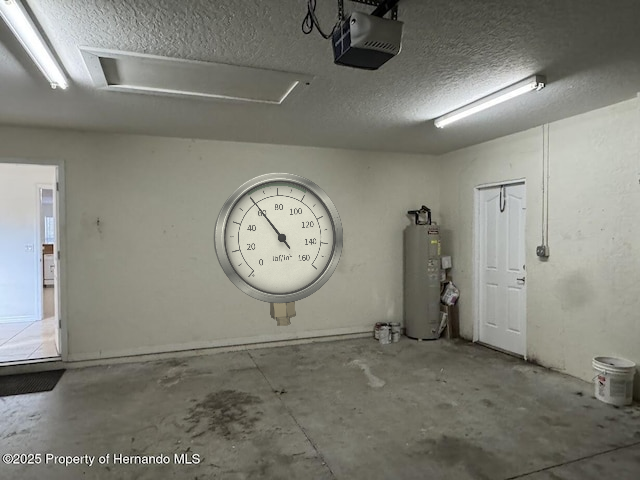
60
